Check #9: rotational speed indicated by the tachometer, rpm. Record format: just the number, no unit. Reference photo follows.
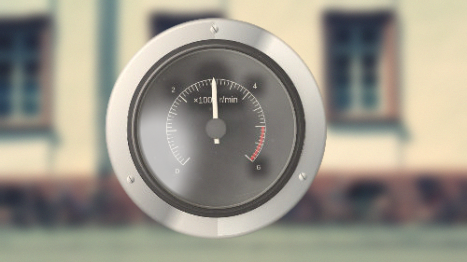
3000
